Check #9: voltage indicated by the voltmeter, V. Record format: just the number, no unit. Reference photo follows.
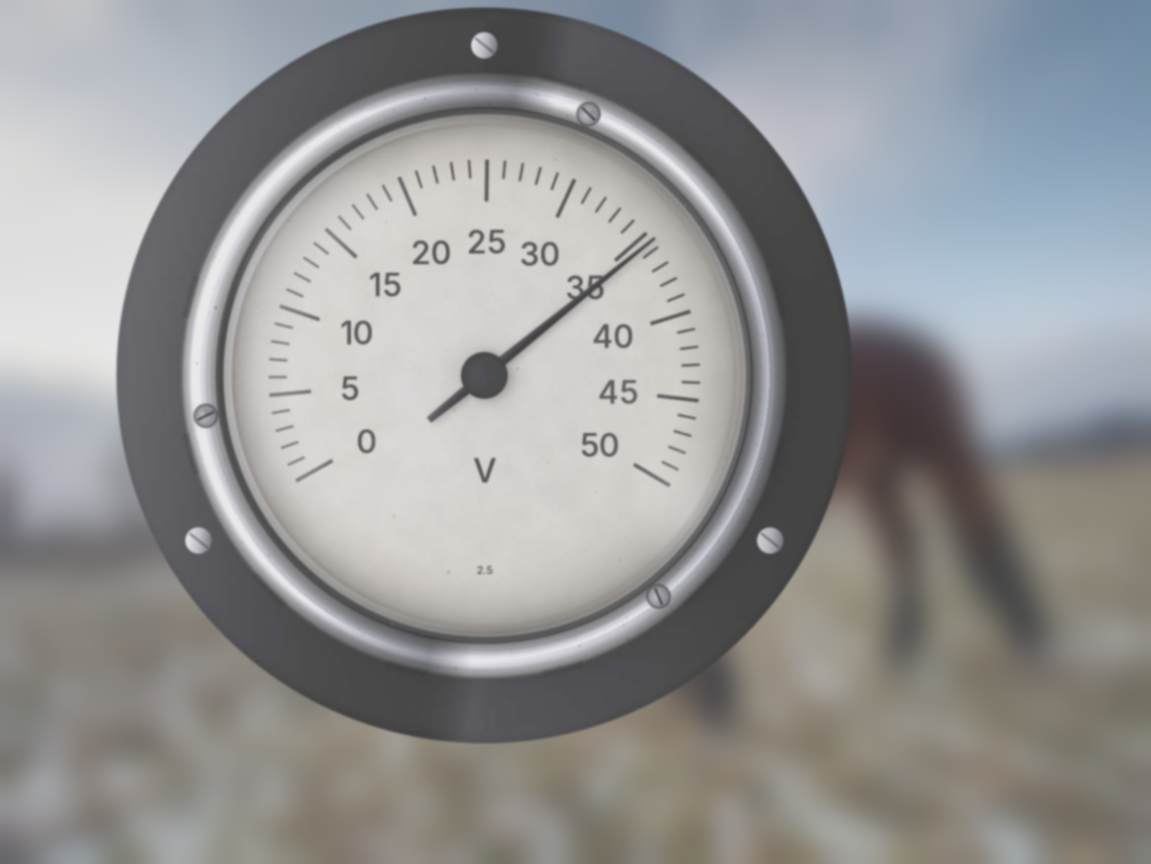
35.5
